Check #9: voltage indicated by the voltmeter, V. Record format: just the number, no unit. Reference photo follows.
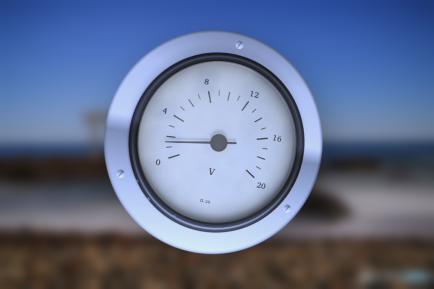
1.5
